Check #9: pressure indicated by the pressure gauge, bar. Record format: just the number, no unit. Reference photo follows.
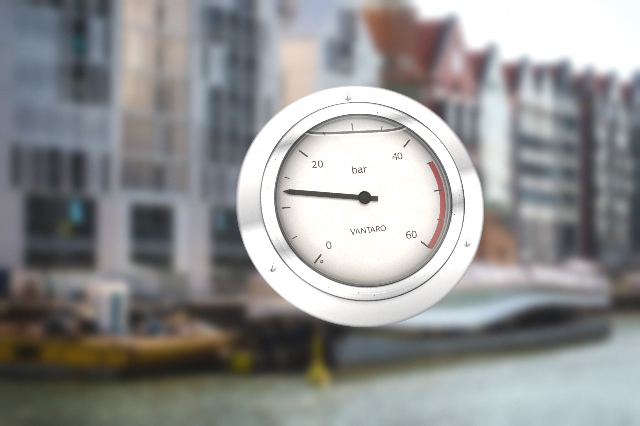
12.5
